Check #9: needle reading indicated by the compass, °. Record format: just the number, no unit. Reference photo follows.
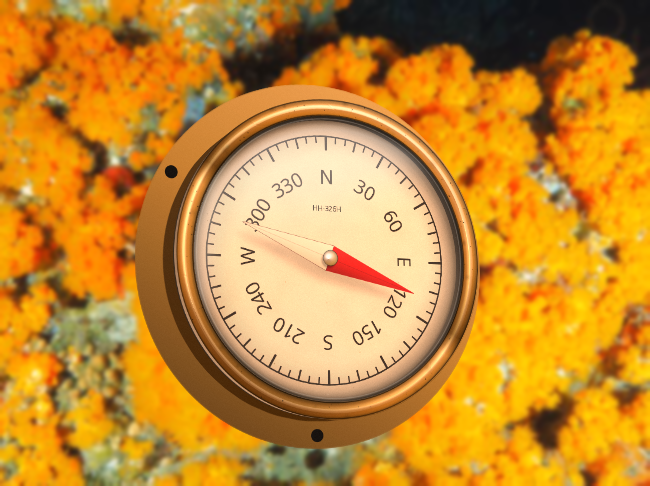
110
